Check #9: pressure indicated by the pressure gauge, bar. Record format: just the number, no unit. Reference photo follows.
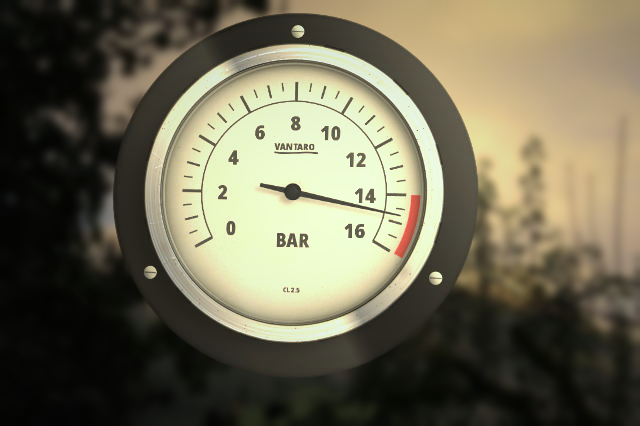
14.75
